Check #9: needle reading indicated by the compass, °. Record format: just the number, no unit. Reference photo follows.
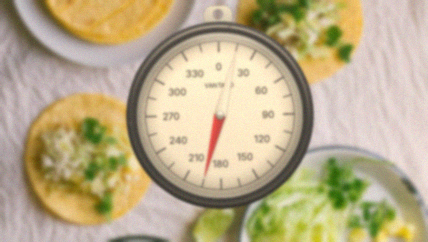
195
